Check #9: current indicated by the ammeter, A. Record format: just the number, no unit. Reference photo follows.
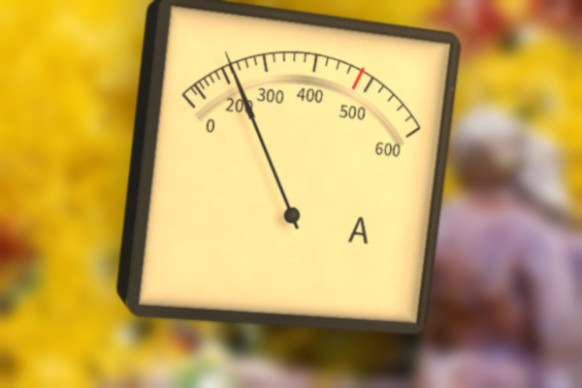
220
